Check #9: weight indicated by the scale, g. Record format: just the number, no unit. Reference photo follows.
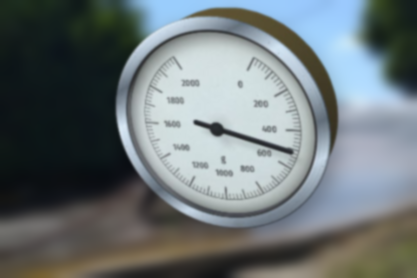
500
